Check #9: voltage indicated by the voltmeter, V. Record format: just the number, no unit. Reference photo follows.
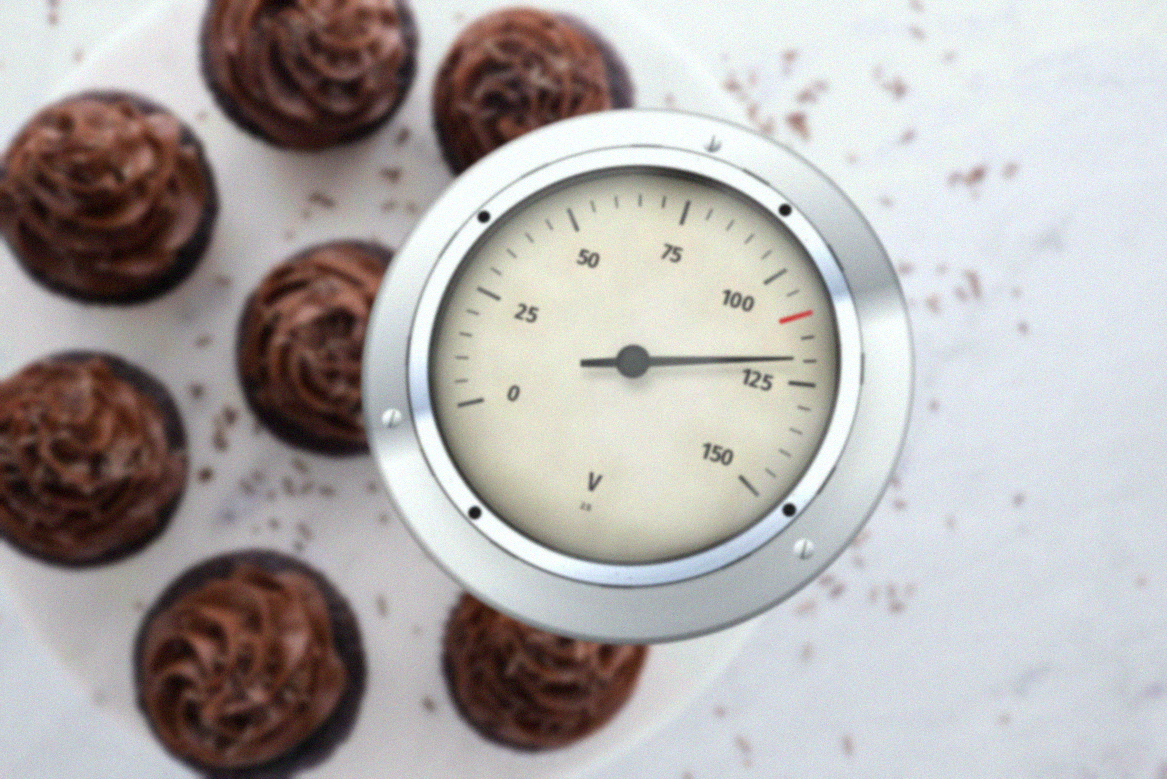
120
